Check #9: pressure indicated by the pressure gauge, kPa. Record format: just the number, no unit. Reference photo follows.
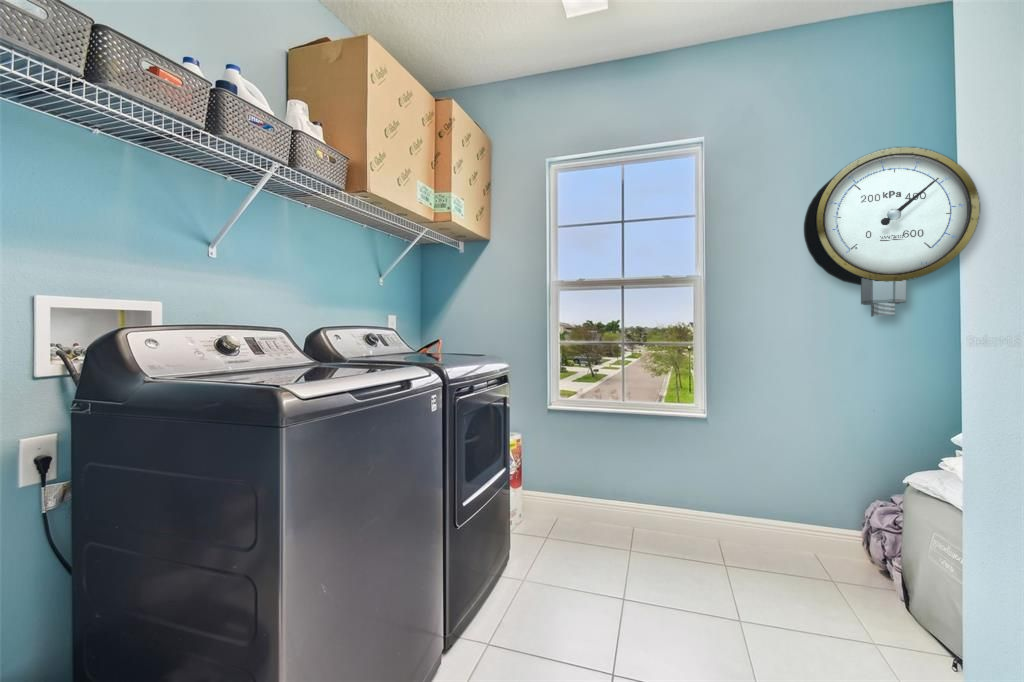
400
